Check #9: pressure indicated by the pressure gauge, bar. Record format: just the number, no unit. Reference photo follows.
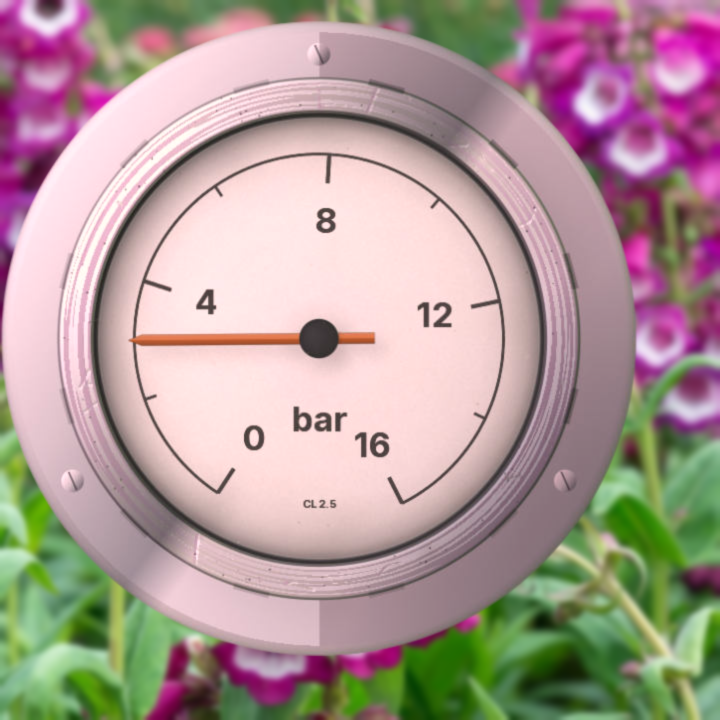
3
